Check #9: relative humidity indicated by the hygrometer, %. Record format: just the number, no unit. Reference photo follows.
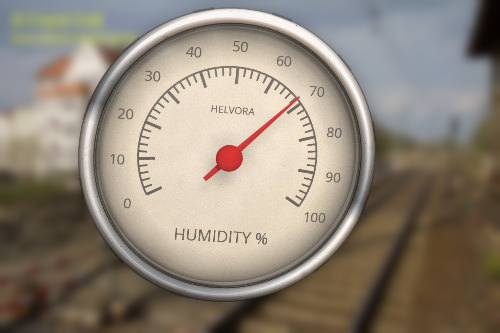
68
